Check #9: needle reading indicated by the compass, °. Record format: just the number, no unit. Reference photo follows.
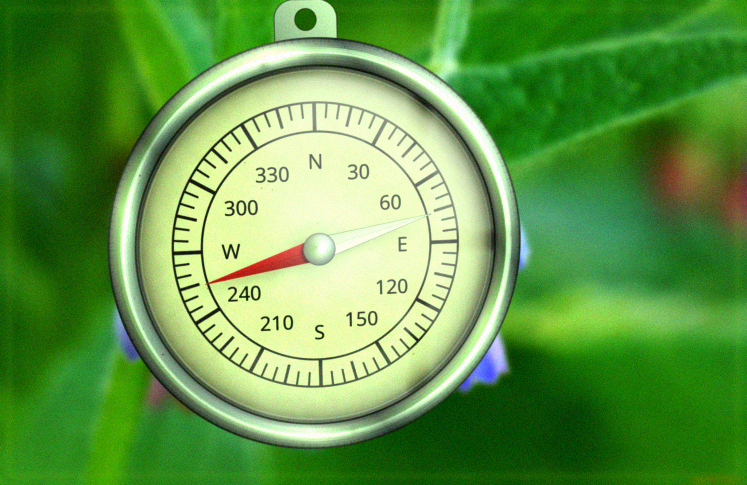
255
